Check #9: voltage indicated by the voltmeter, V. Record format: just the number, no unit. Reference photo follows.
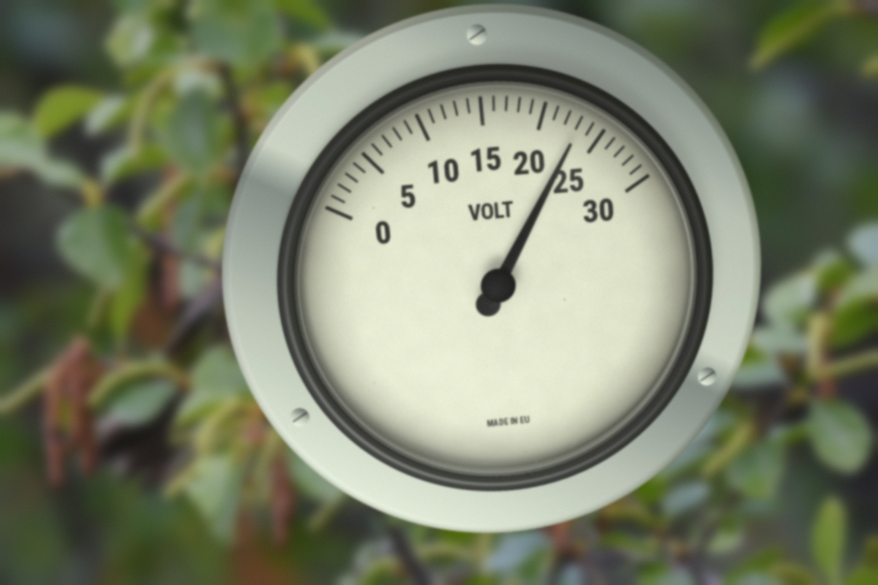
23
